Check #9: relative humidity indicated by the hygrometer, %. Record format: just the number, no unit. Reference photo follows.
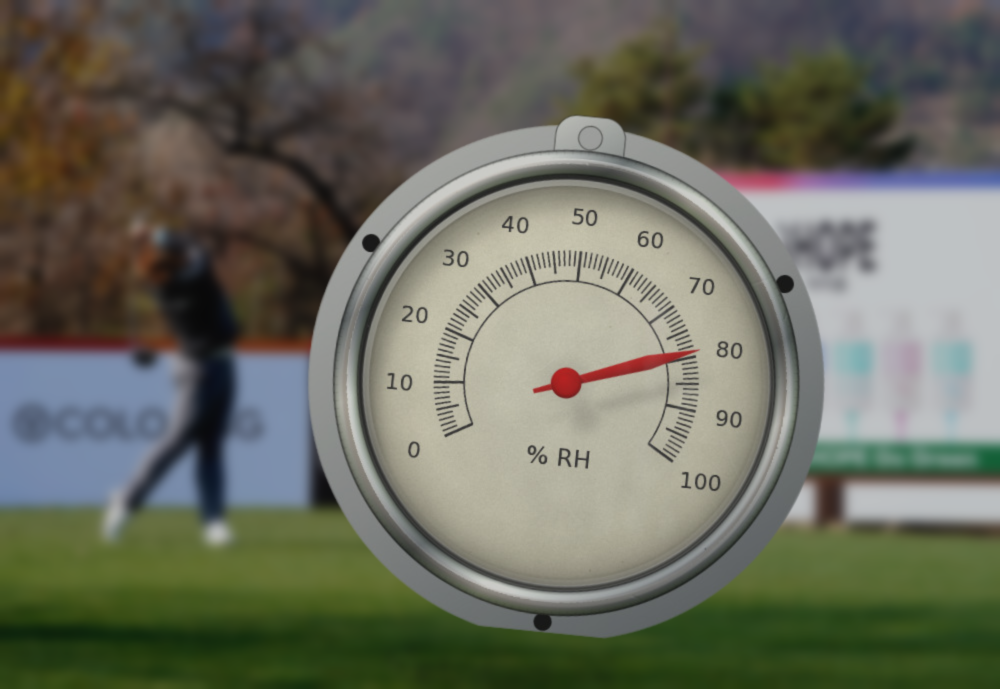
79
